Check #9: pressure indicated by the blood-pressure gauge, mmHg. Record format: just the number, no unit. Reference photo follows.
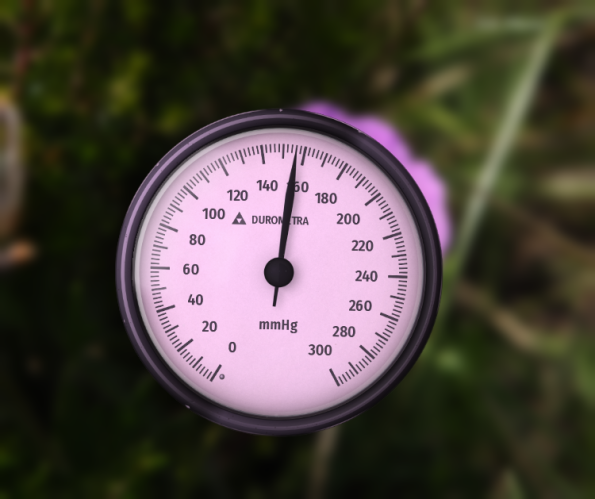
156
